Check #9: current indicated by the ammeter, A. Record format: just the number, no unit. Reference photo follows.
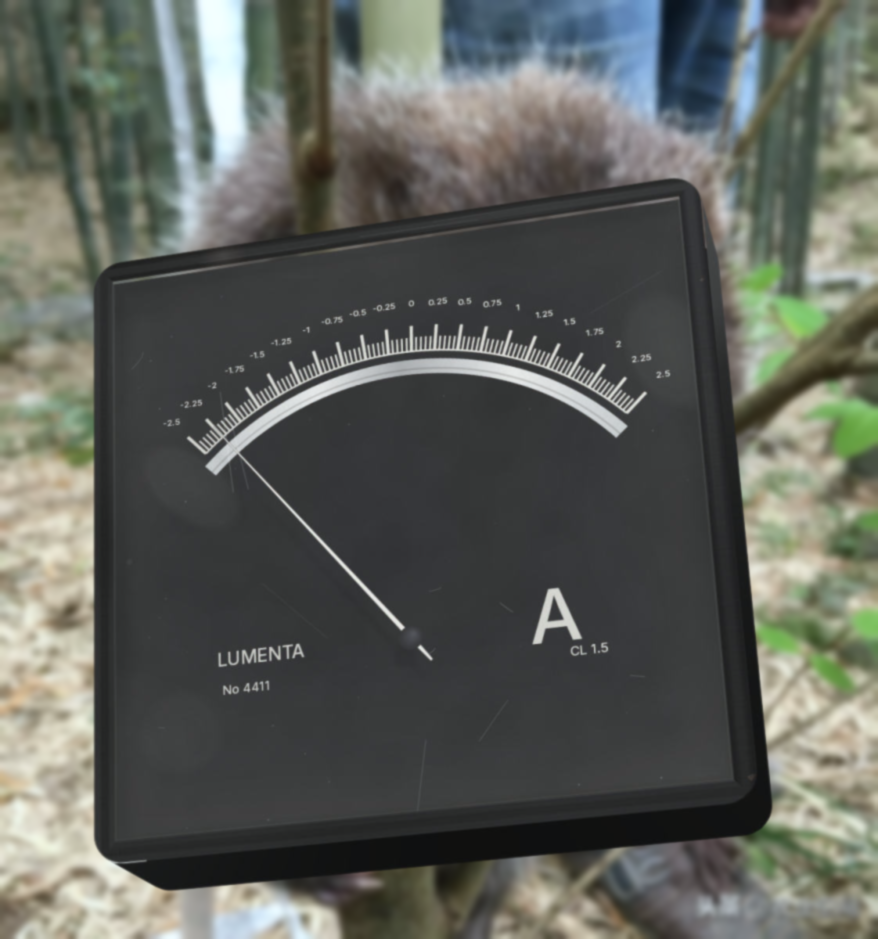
-2.25
